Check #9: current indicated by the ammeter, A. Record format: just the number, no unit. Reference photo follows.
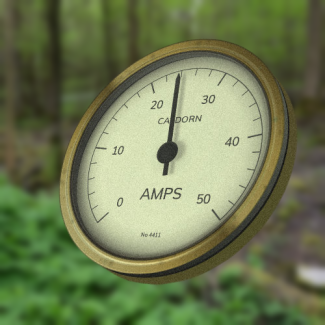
24
